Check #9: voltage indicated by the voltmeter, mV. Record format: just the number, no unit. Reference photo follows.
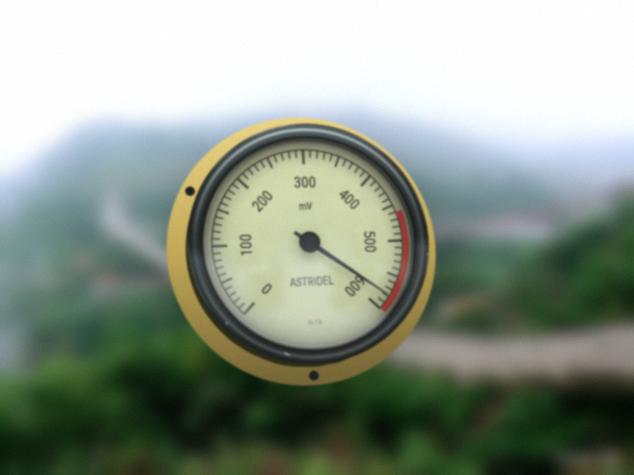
580
